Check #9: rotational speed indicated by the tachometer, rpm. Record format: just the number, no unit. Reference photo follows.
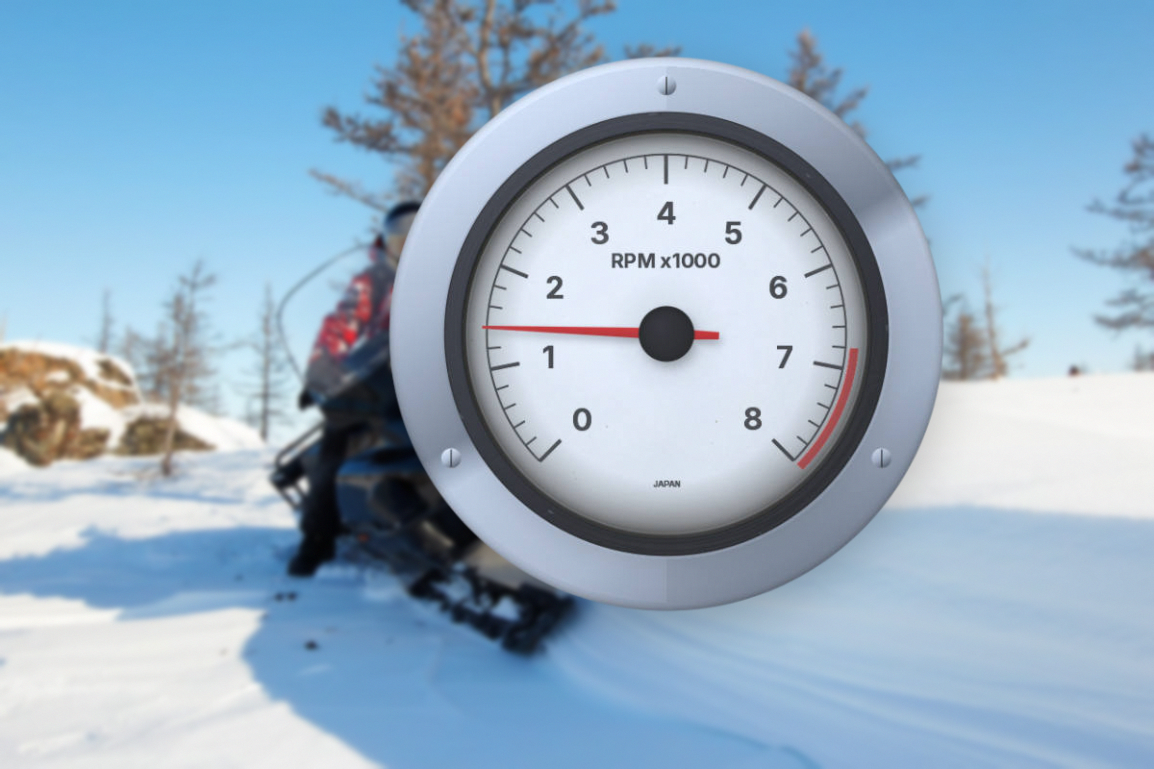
1400
